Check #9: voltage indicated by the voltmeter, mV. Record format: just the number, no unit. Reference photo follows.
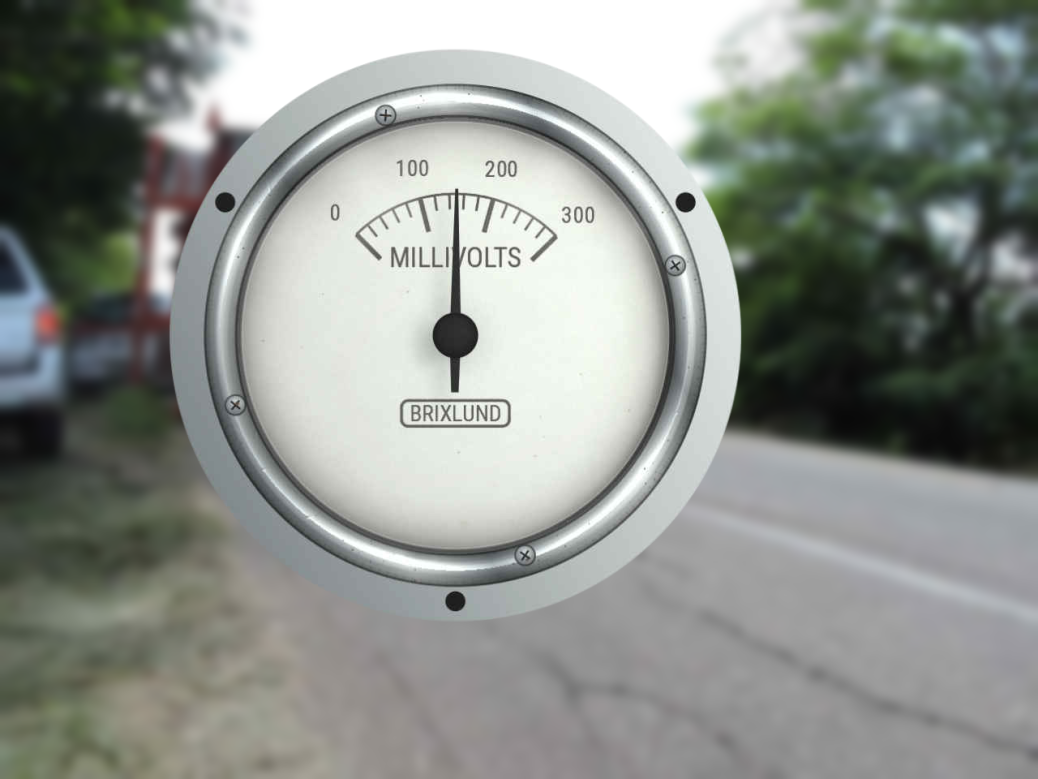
150
